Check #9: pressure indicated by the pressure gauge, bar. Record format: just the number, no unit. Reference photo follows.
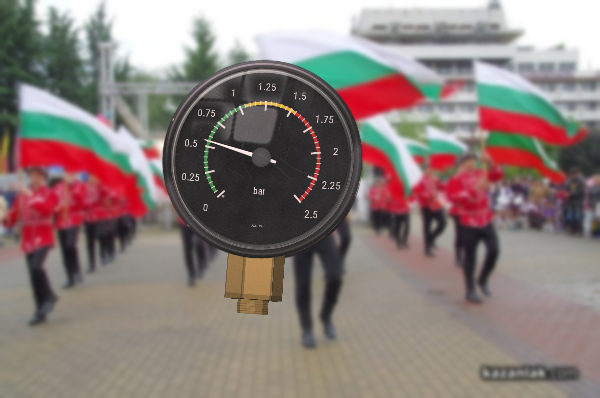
0.55
